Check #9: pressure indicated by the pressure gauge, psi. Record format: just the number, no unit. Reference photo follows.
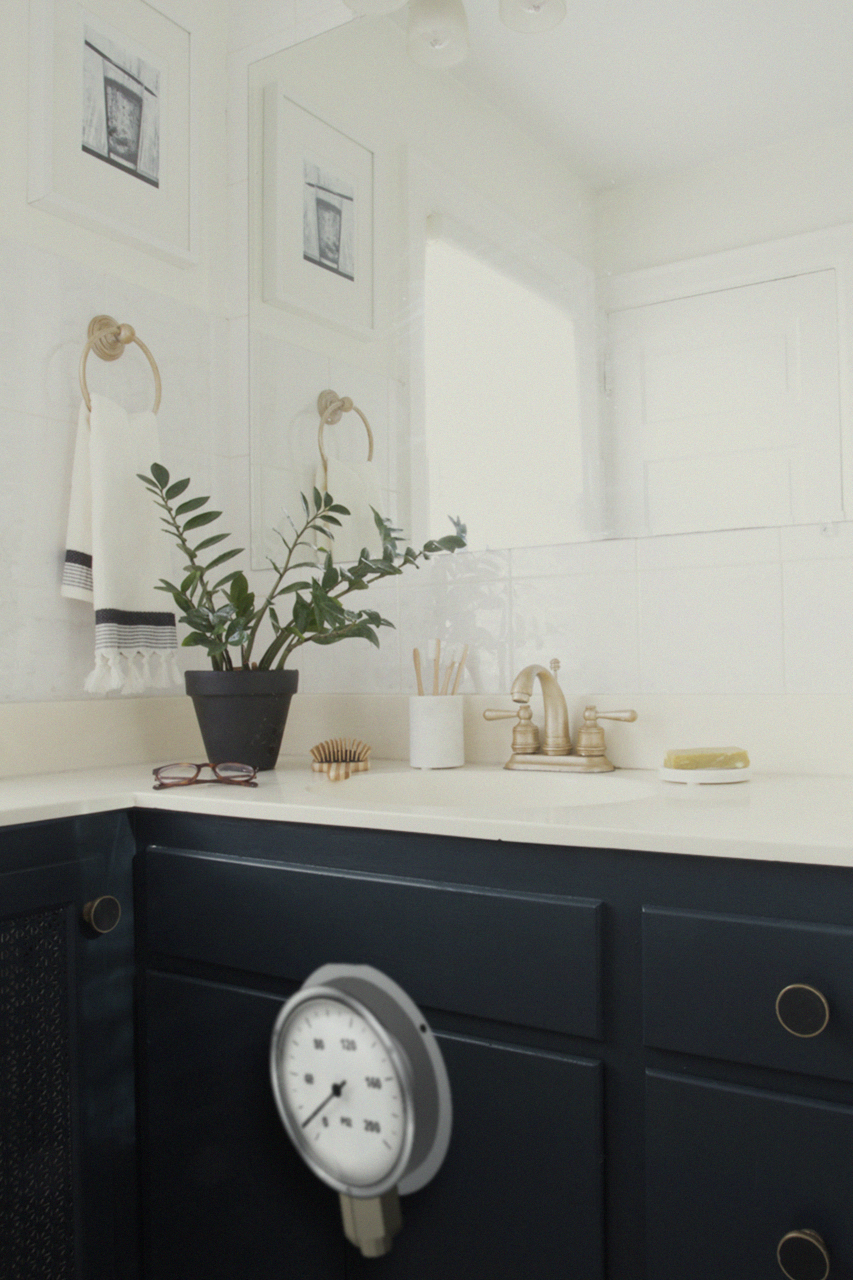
10
